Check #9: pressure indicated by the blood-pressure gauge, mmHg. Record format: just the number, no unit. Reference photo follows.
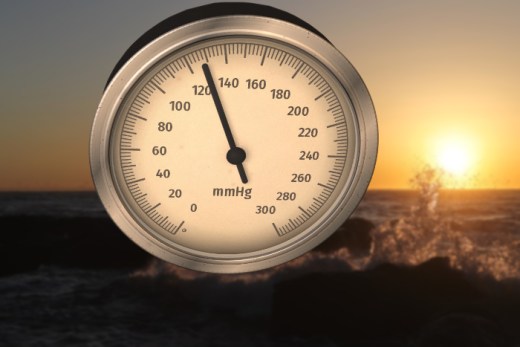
128
